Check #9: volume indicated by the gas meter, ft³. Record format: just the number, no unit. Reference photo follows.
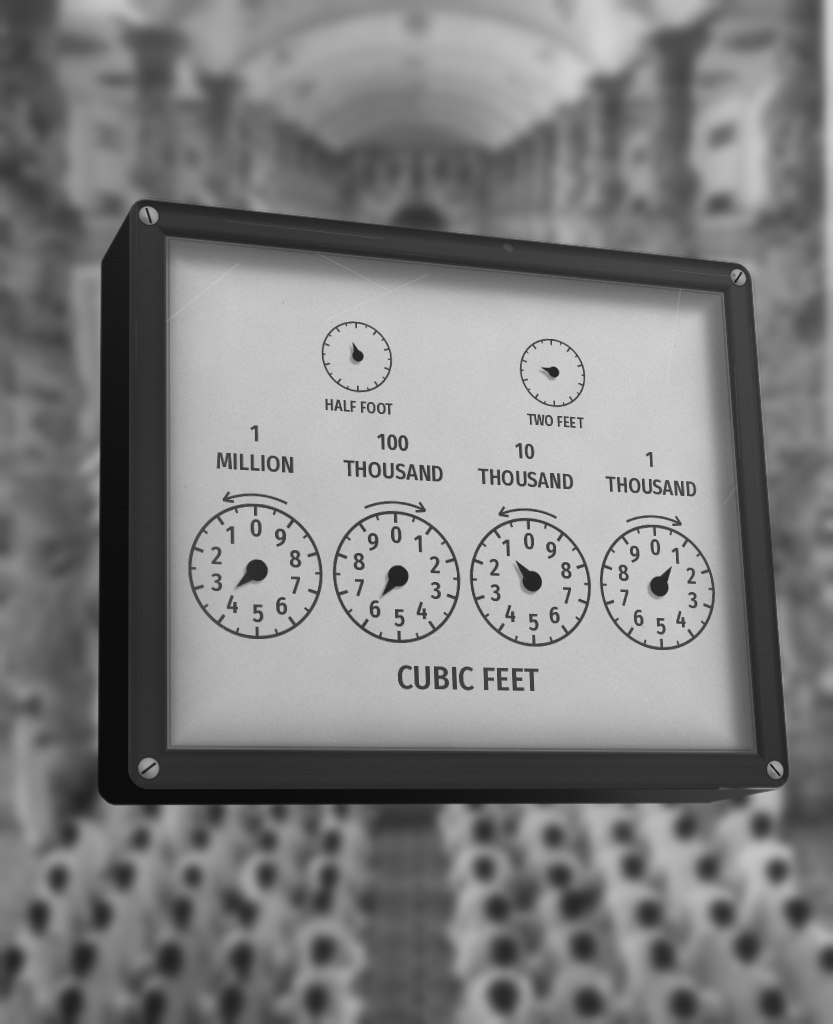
361100
